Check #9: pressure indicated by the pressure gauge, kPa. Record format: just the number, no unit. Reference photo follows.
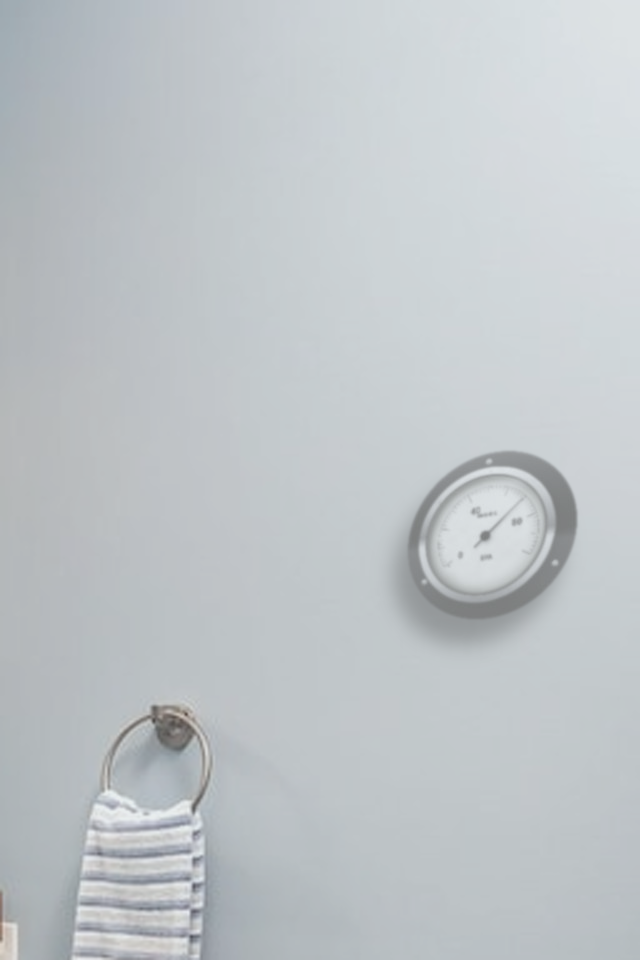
70
